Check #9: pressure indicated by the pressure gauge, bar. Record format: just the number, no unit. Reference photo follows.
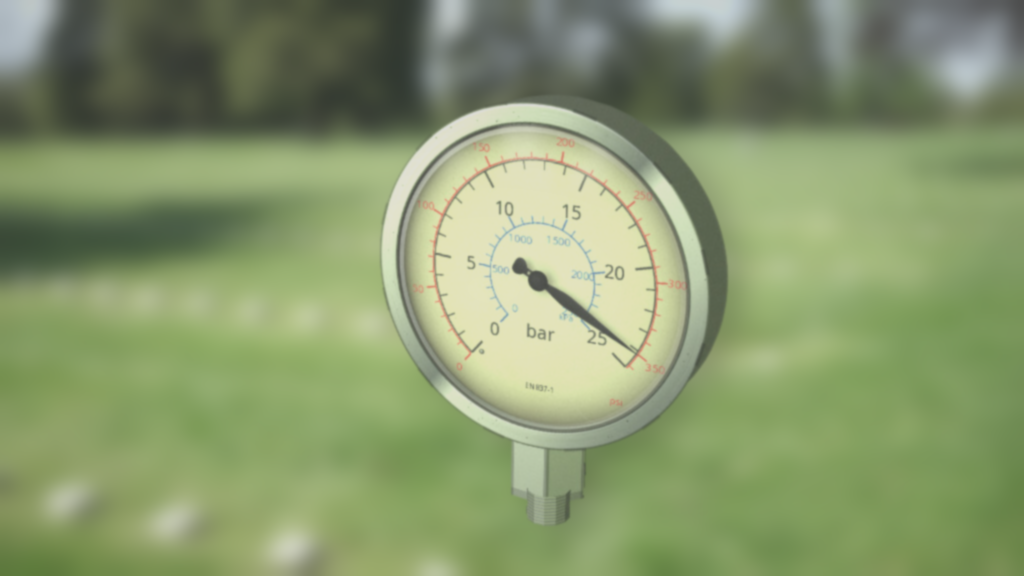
24
